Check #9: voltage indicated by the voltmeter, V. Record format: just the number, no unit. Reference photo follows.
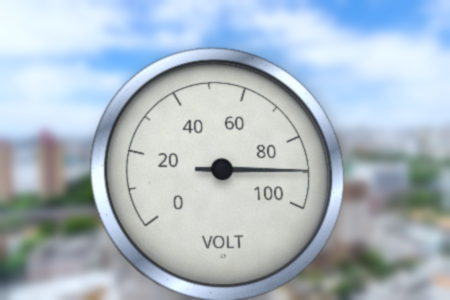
90
